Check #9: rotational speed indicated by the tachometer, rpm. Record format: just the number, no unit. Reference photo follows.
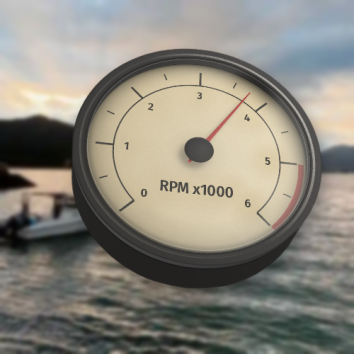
3750
